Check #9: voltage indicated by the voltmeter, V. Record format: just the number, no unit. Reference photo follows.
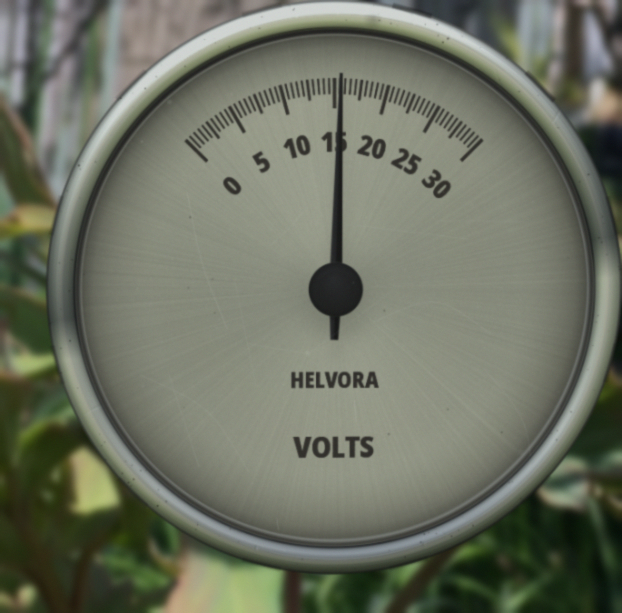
15.5
